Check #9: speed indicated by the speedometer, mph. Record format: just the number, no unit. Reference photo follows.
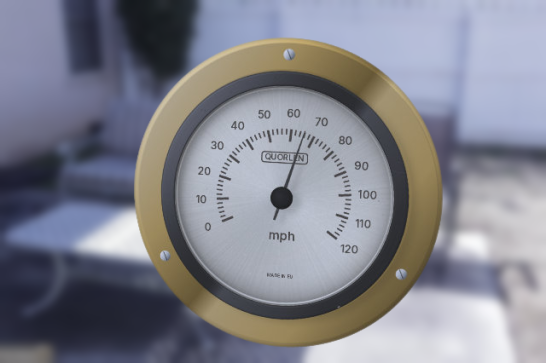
66
